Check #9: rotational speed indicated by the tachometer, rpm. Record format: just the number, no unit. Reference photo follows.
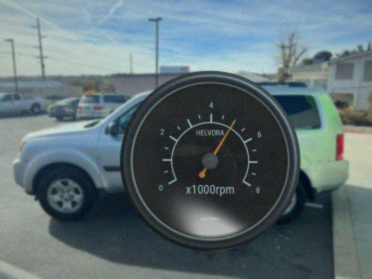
5000
